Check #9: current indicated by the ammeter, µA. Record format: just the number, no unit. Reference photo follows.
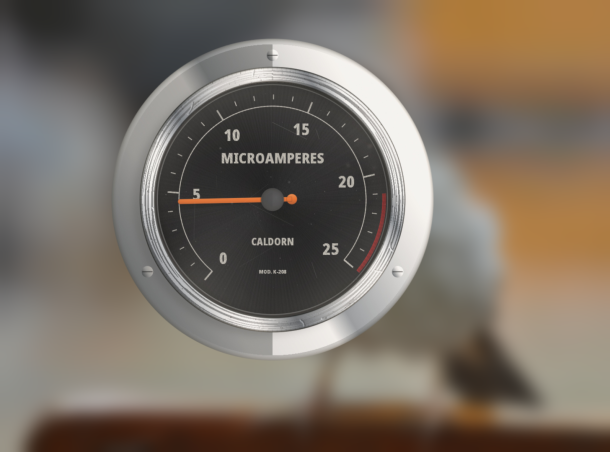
4.5
